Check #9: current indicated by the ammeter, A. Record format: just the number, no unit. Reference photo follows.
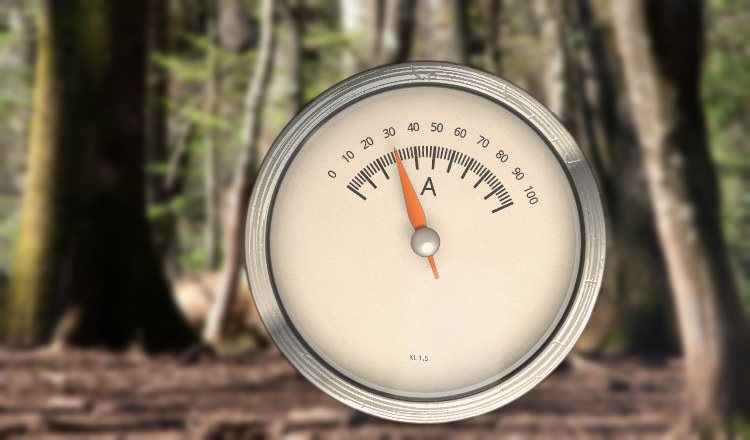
30
